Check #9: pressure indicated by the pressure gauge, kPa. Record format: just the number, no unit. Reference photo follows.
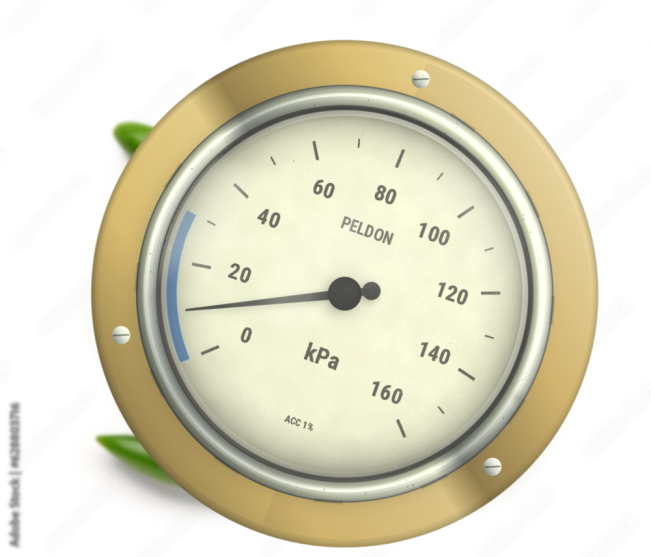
10
